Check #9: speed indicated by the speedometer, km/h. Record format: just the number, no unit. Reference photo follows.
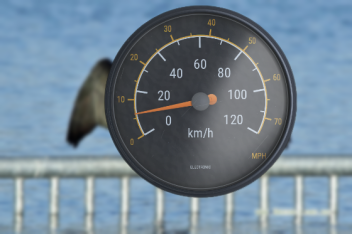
10
